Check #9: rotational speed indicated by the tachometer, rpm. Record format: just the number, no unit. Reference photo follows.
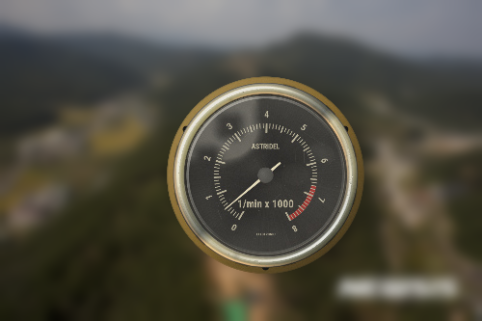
500
